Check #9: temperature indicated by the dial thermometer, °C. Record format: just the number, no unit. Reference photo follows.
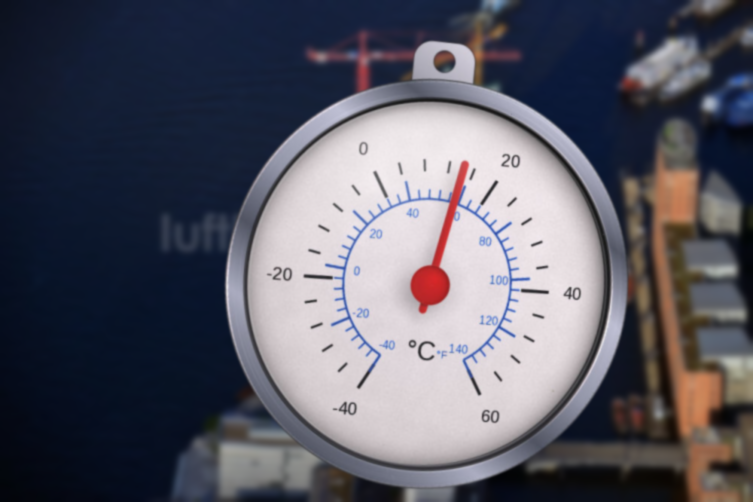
14
